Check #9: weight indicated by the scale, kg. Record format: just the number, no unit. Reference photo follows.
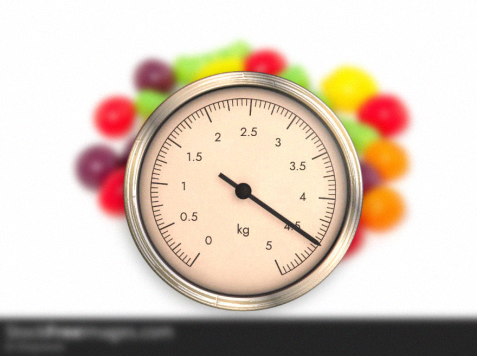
4.5
